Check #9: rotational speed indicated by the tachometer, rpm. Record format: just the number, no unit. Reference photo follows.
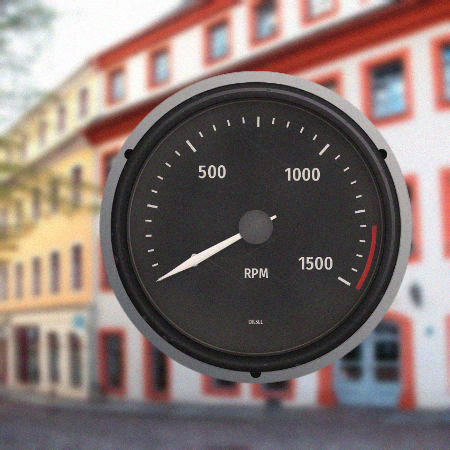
0
